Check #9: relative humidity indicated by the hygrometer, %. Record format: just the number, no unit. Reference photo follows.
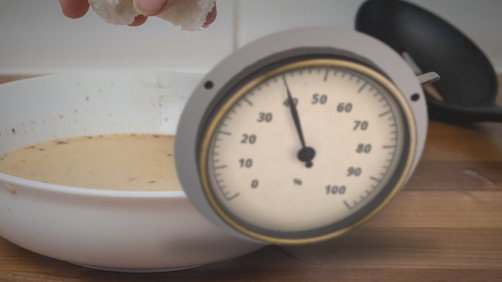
40
